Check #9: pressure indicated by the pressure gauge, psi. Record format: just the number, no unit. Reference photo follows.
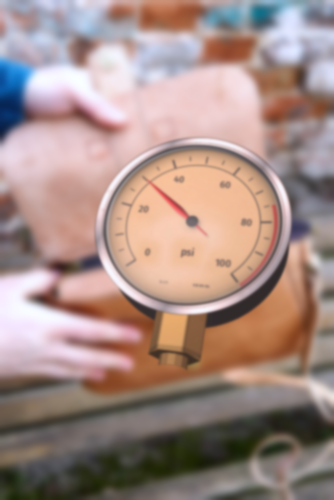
30
